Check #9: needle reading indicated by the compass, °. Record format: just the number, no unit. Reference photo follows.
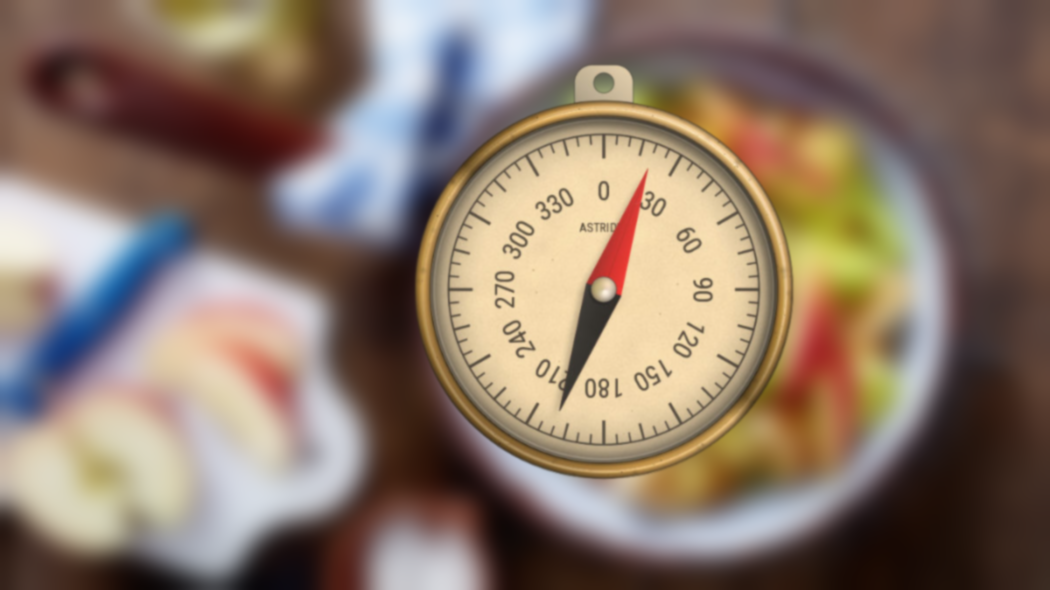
20
